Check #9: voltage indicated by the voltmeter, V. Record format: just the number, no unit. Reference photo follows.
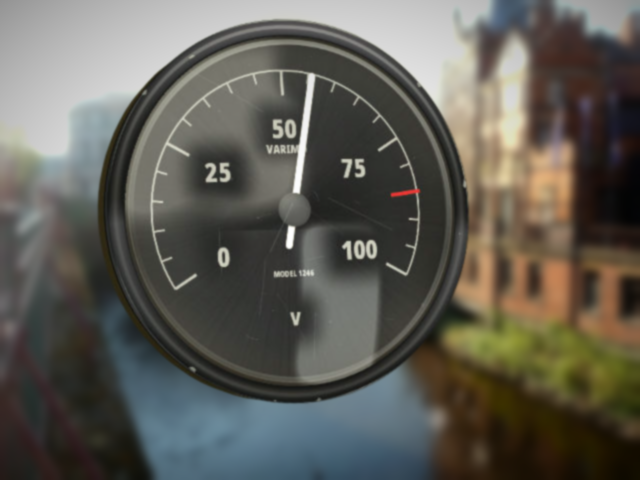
55
